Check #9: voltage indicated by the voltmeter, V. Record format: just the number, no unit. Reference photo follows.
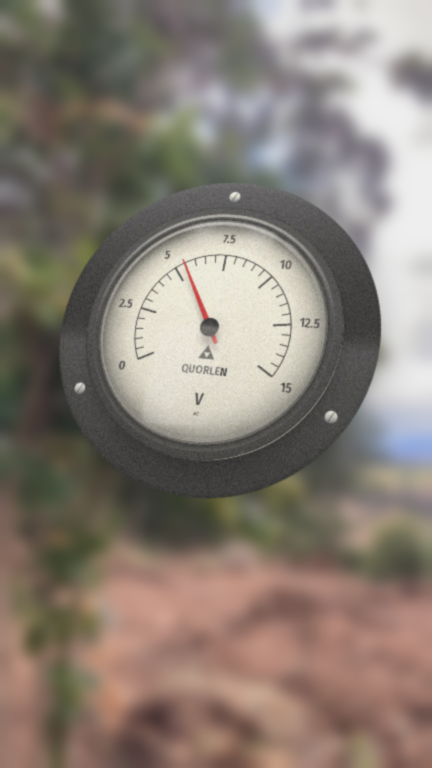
5.5
